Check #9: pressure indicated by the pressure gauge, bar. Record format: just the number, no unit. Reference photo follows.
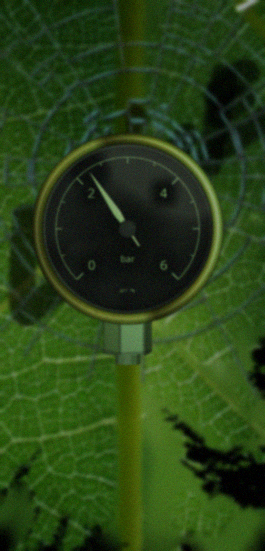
2.25
